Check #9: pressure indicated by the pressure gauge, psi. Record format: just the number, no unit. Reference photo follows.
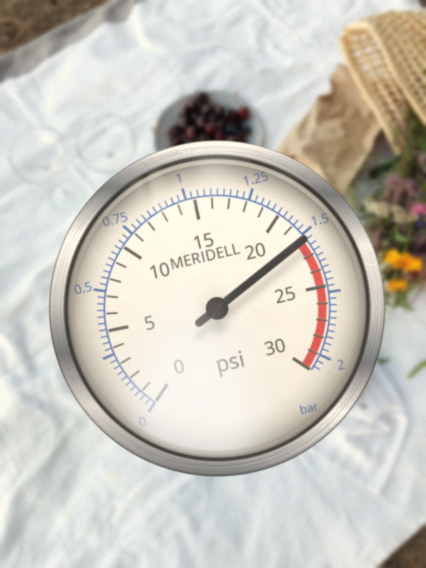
22
